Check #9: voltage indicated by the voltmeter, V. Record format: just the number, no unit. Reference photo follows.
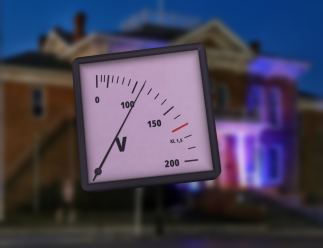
110
